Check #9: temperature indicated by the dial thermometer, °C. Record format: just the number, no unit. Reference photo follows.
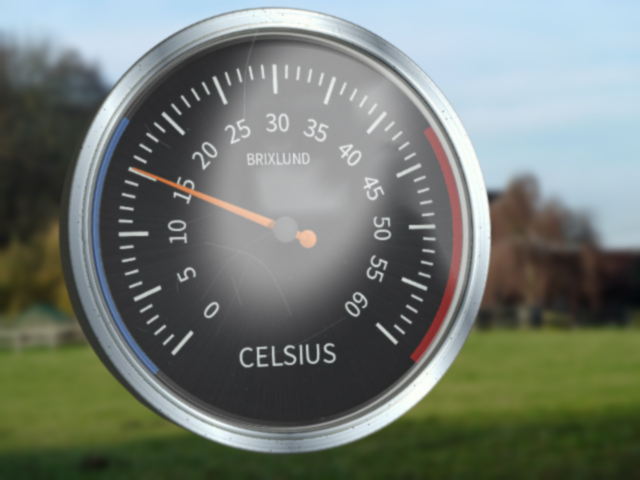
15
